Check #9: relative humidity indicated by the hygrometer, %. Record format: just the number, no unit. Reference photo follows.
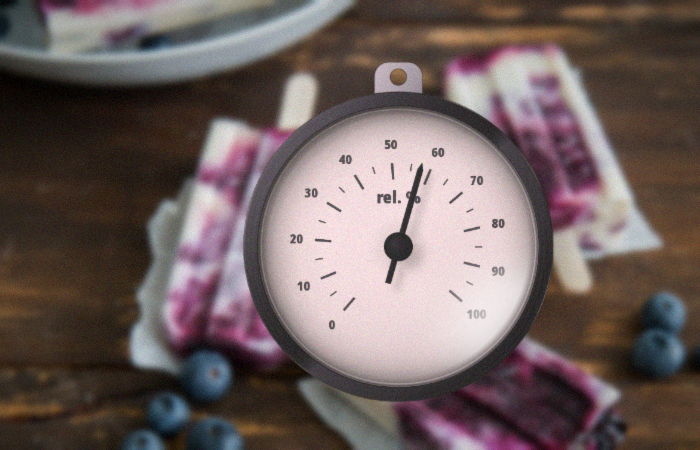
57.5
